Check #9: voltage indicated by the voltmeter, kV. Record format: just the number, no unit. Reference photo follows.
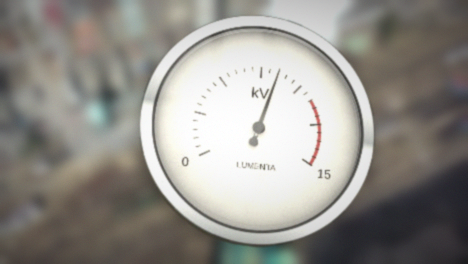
8.5
